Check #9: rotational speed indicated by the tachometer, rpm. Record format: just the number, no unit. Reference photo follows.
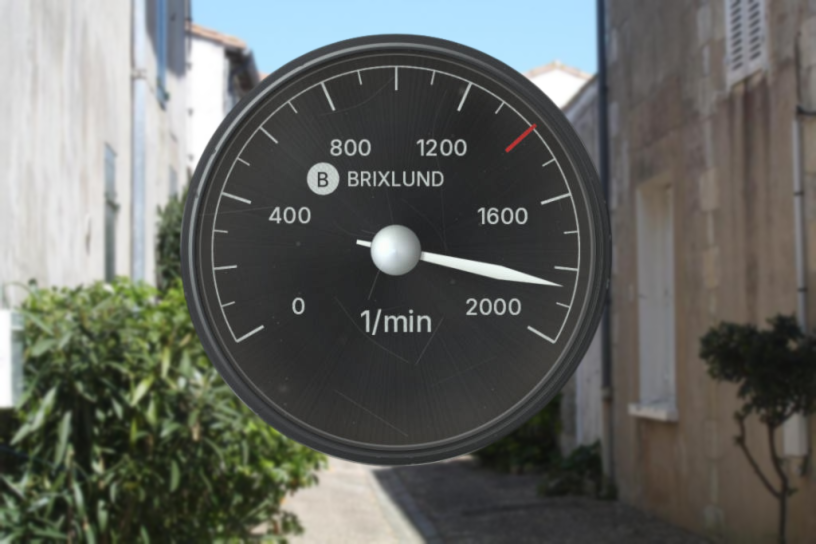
1850
